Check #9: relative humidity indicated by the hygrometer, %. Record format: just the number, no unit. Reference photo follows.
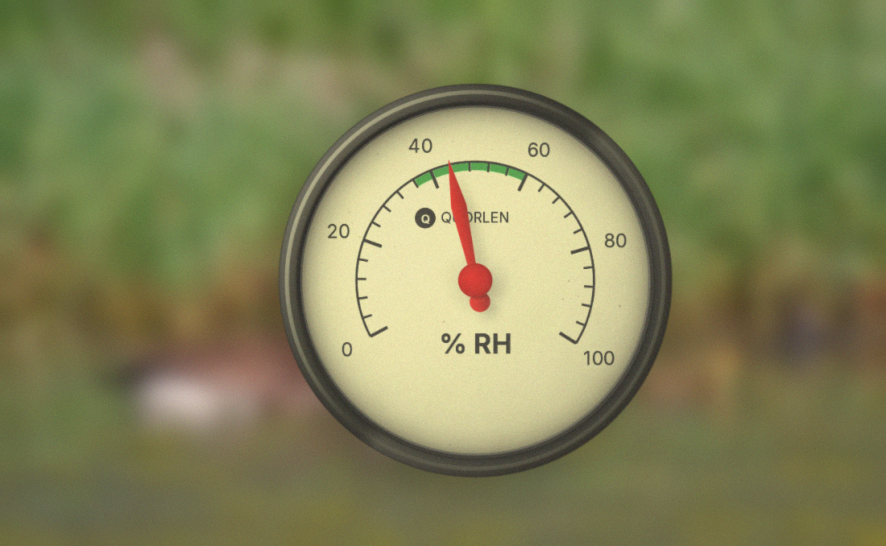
44
